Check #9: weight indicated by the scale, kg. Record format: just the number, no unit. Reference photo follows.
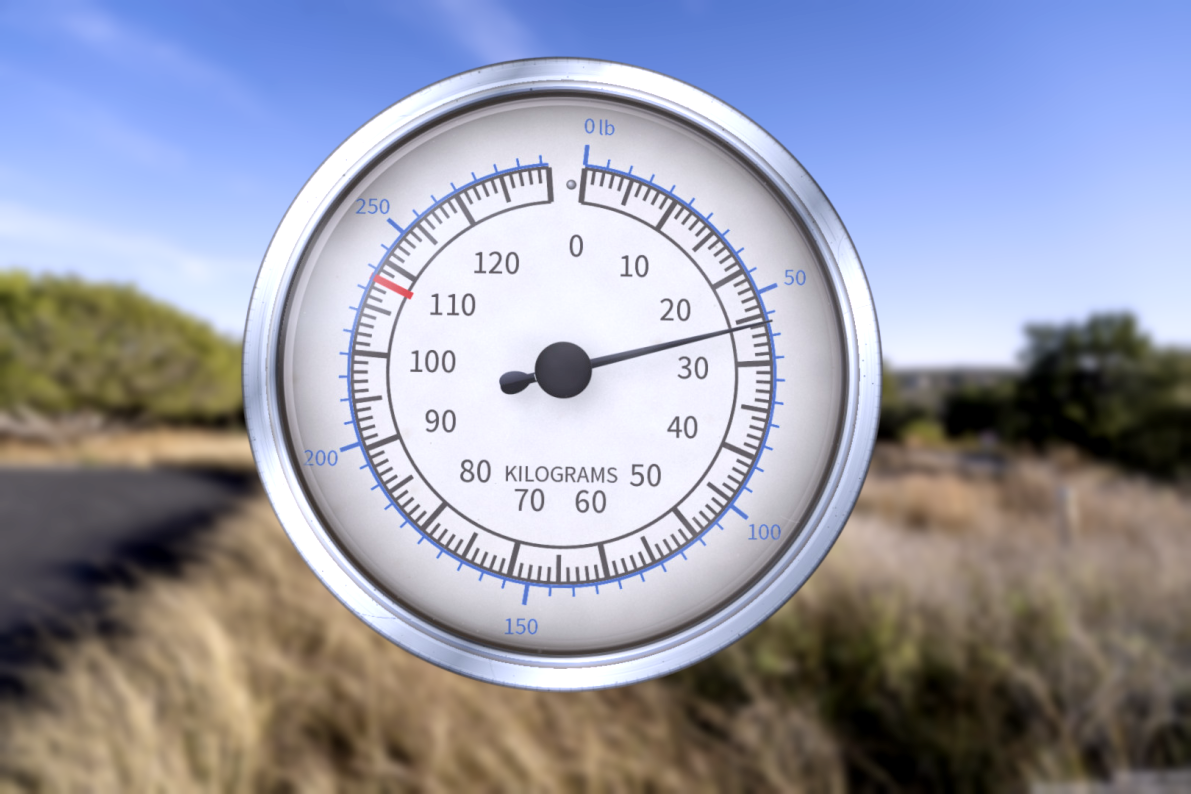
26
